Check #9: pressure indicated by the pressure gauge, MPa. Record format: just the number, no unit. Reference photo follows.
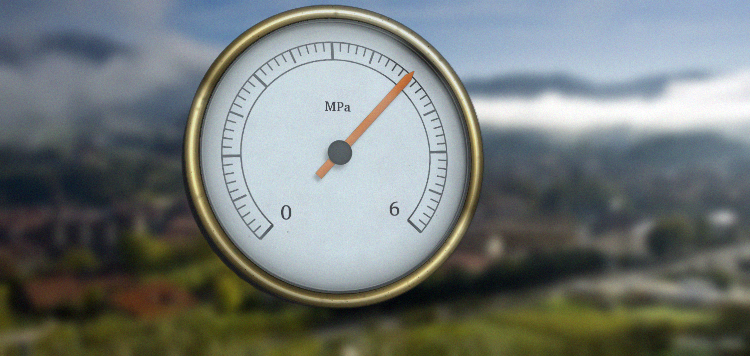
4
